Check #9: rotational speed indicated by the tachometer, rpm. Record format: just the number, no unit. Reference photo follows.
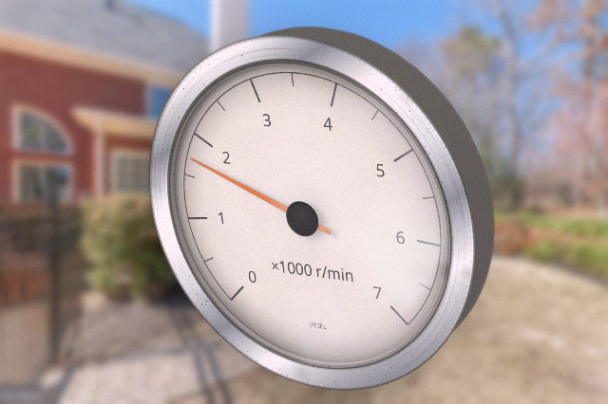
1750
